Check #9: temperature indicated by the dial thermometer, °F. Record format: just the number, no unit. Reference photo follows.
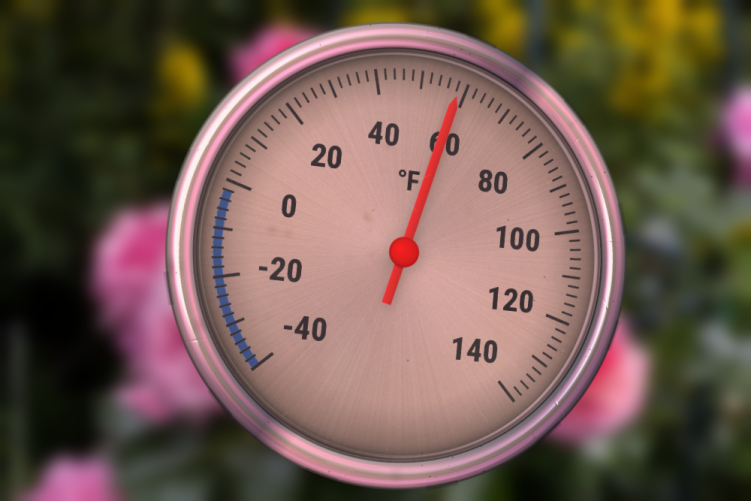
58
